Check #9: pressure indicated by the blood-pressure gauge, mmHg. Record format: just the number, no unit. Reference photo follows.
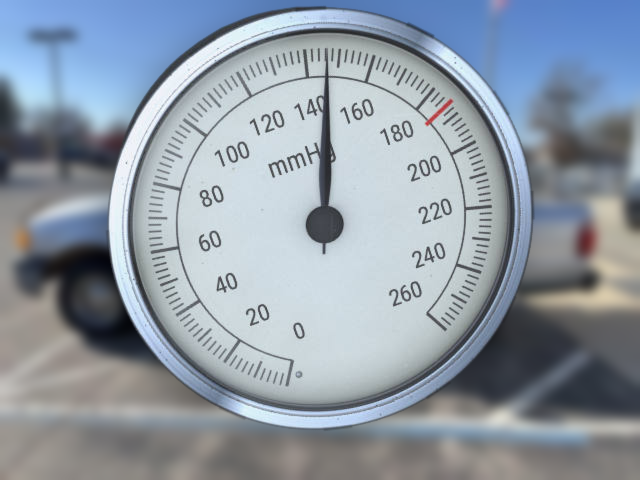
146
